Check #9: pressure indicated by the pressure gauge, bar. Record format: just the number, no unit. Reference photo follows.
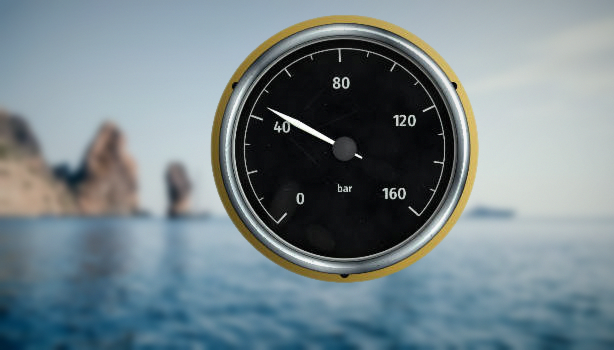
45
